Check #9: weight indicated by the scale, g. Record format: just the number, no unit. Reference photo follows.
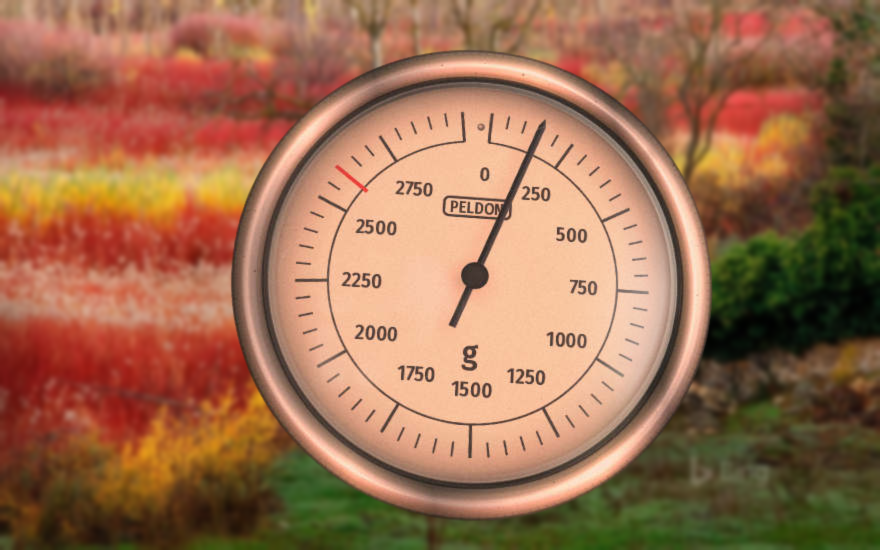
150
